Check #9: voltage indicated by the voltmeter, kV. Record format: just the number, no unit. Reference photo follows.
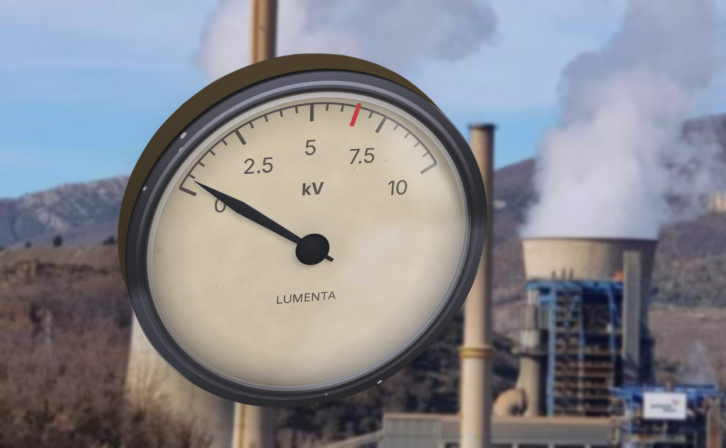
0.5
